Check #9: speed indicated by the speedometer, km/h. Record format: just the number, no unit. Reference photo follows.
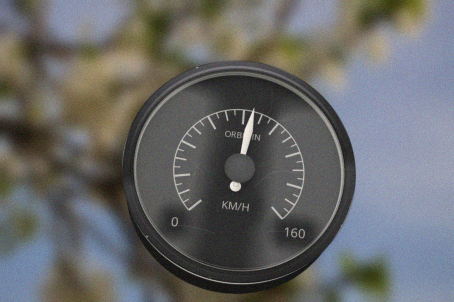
85
